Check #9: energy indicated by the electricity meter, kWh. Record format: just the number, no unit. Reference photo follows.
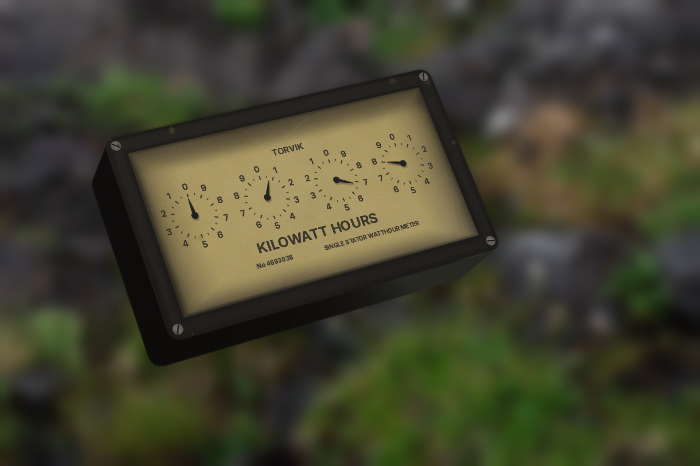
68
